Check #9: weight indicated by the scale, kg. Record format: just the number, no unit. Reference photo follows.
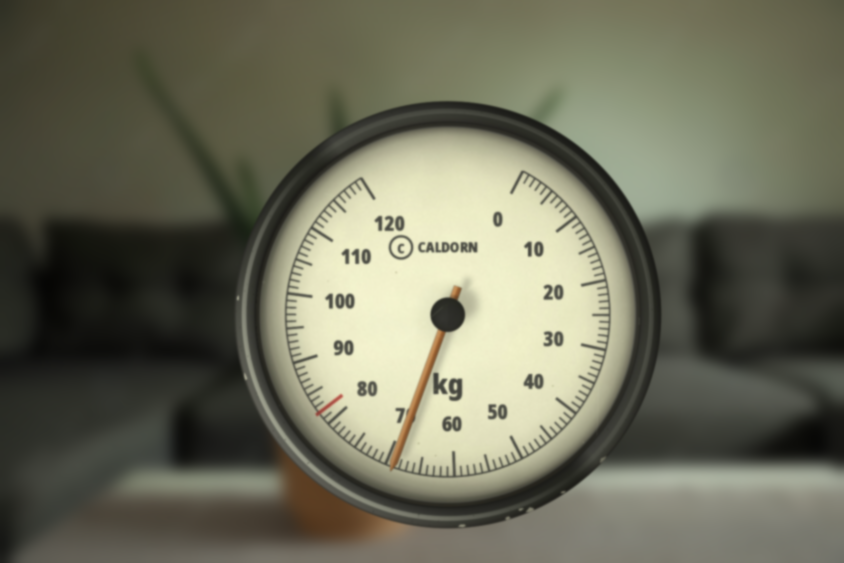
69
